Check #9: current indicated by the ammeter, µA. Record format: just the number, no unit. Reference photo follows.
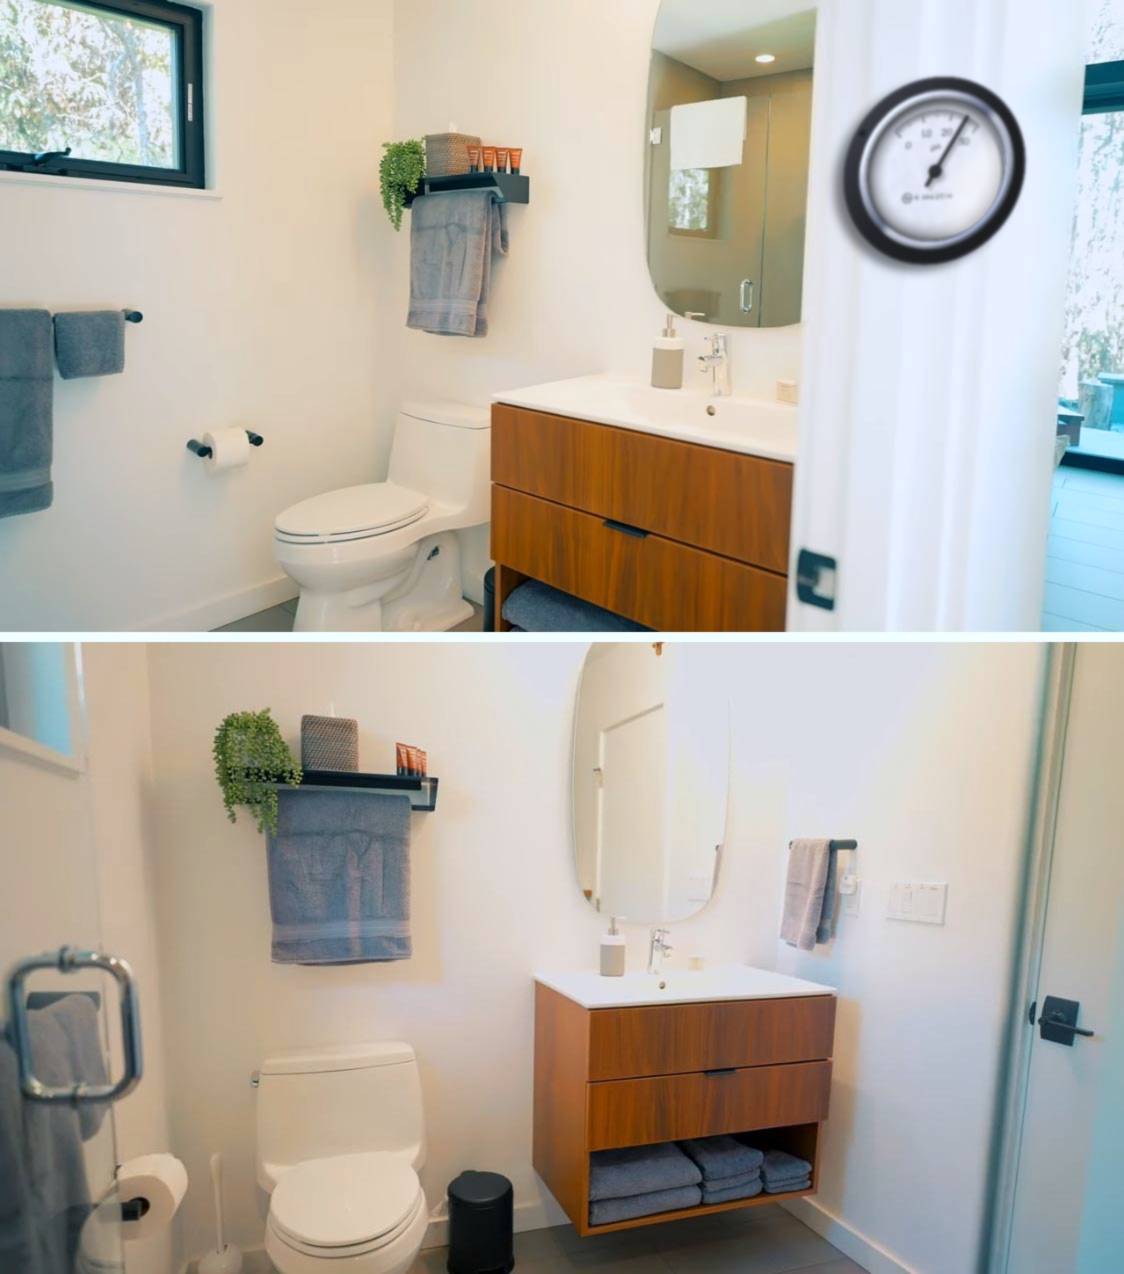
25
